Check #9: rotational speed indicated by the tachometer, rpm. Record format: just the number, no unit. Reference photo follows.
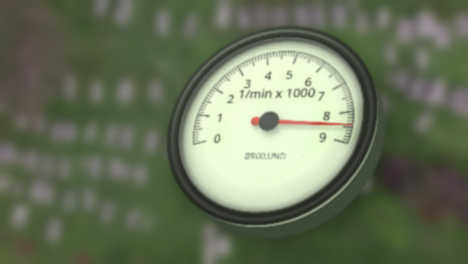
8500
